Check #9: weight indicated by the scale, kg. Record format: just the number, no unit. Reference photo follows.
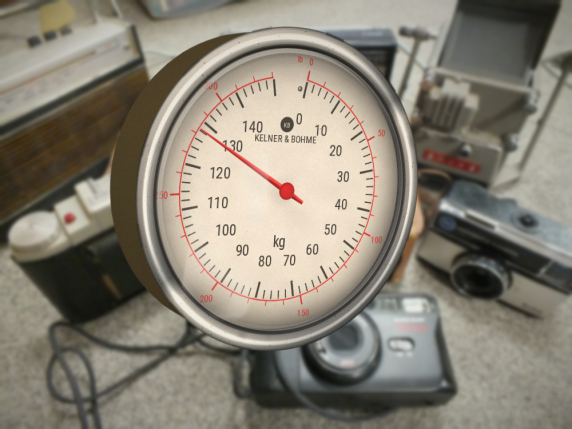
128
